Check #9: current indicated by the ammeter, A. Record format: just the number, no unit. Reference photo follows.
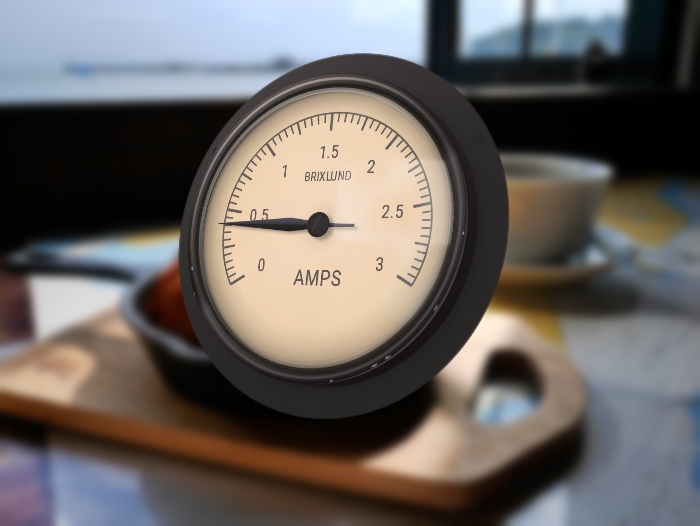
0.4
